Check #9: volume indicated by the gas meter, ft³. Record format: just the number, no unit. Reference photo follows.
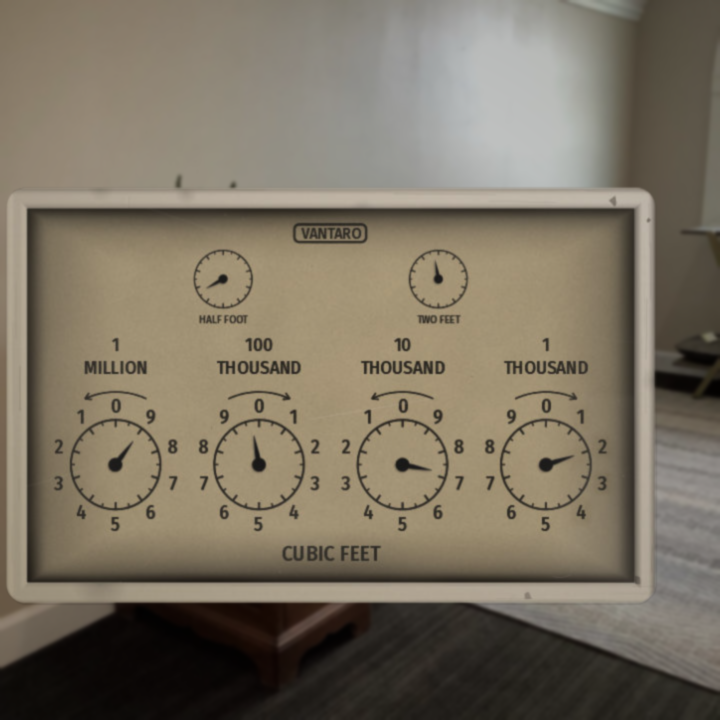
897200
